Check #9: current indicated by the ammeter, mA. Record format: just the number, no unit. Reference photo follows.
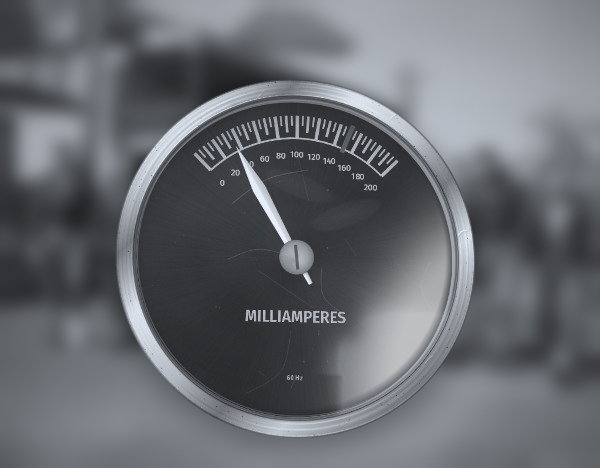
35
